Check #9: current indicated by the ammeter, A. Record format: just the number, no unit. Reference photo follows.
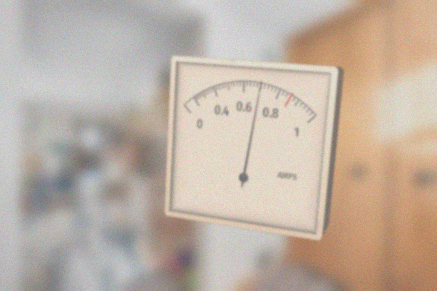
0.7
